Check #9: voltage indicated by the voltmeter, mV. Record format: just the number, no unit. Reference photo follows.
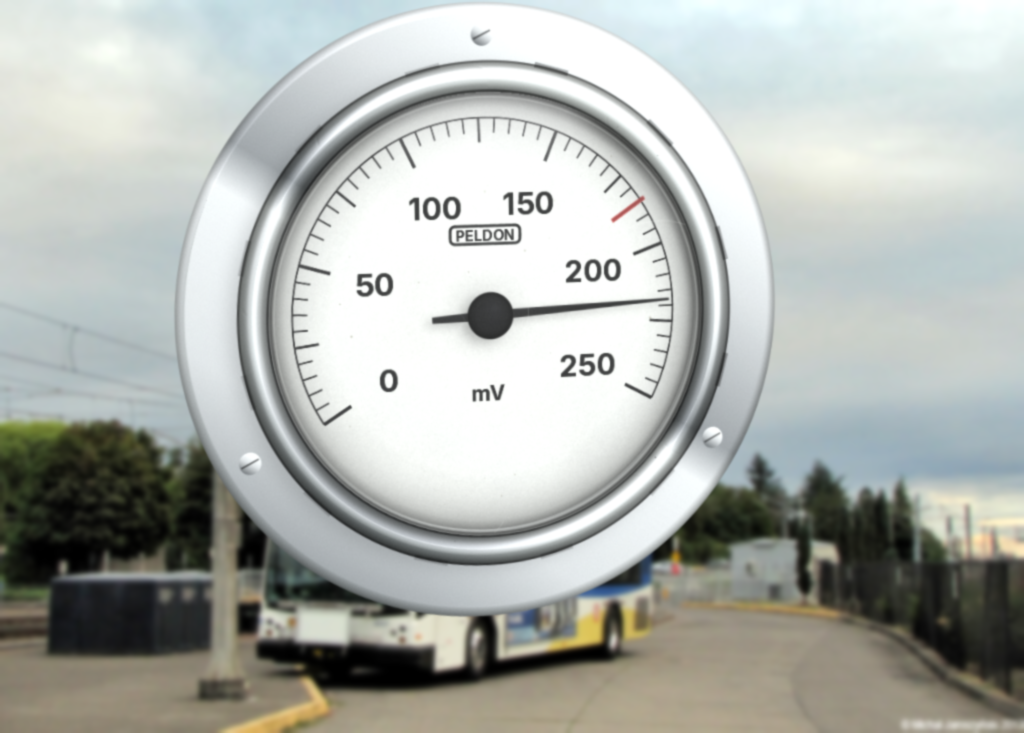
217.5
